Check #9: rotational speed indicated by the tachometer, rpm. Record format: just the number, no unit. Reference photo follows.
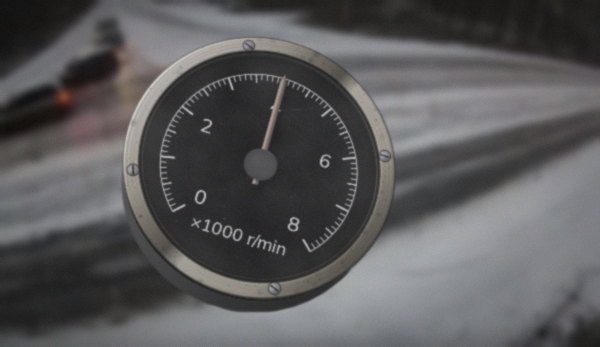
4000
